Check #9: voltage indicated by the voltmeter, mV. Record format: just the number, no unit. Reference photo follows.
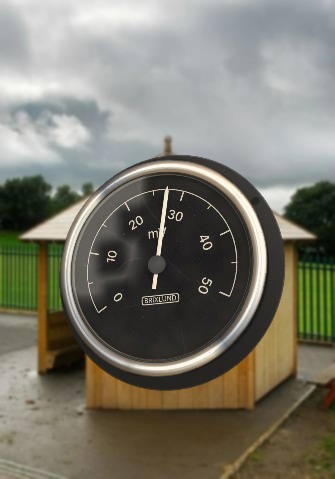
27.5
